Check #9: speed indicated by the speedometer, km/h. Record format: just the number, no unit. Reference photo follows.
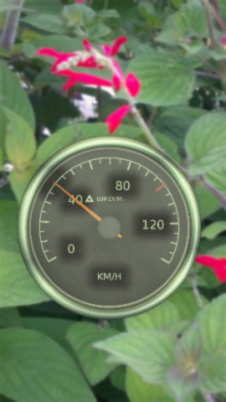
40
